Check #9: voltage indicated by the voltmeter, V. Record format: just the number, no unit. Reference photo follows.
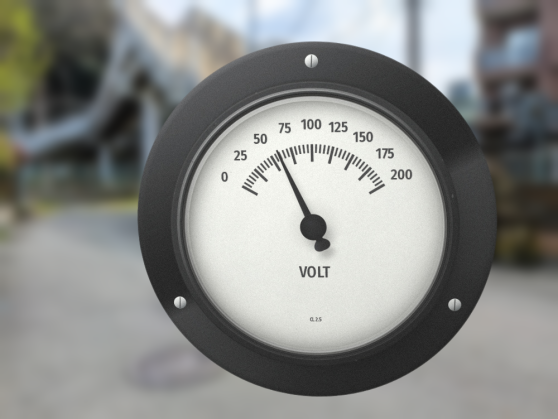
60
